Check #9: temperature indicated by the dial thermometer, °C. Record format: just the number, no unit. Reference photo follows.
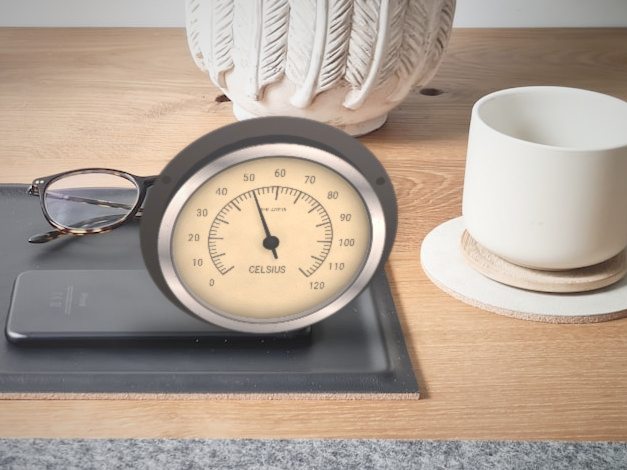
50
